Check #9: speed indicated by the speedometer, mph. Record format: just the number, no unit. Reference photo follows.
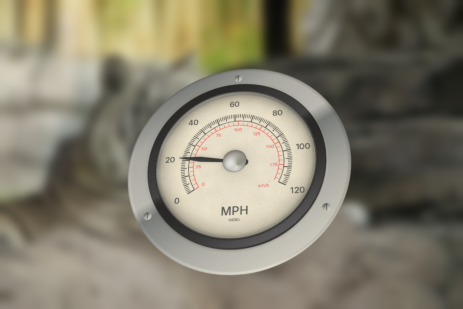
20
